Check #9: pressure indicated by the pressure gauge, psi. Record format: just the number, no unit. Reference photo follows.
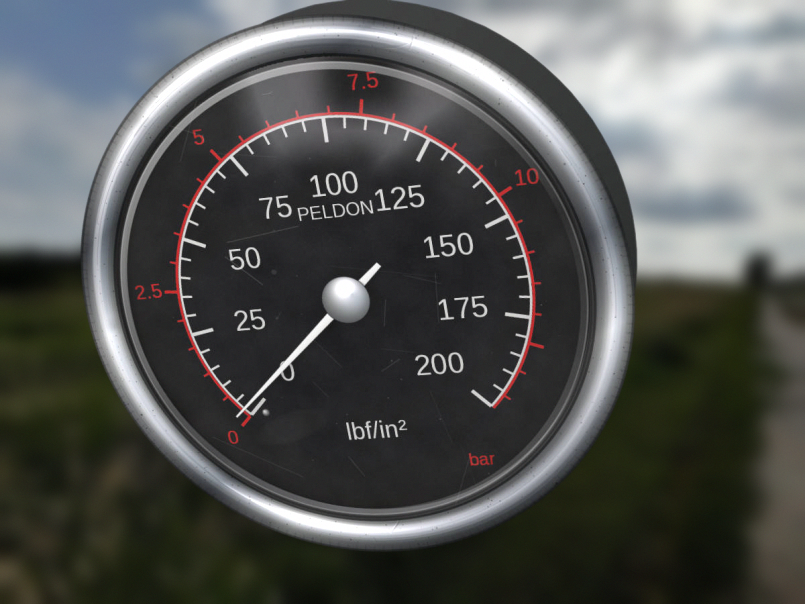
2.5
